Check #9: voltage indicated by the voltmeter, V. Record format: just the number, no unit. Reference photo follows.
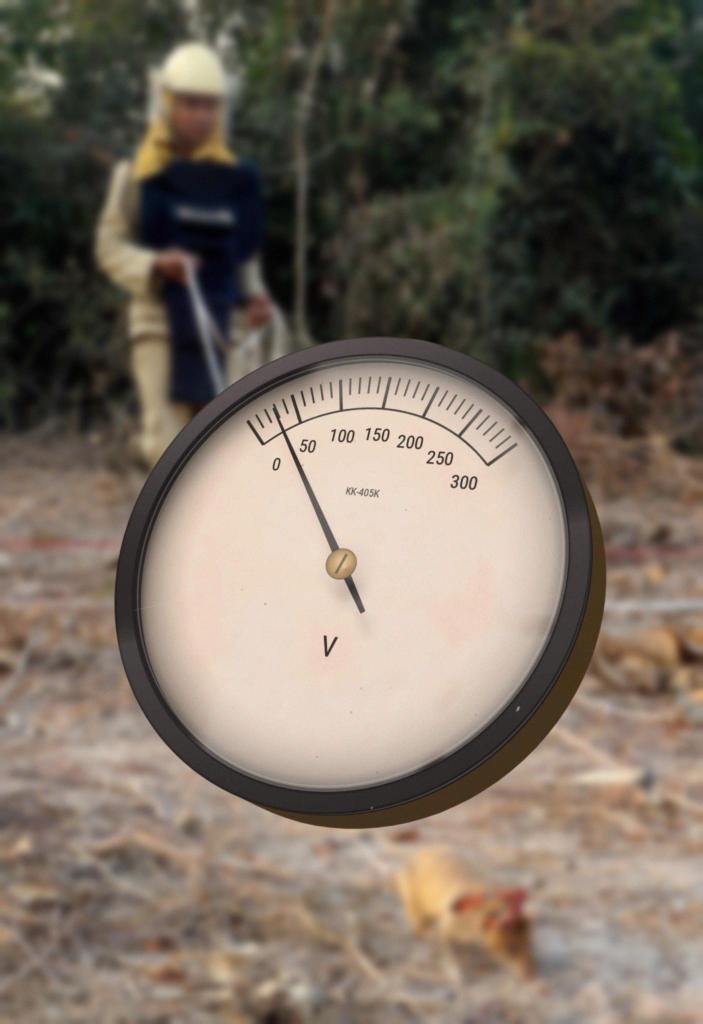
30
